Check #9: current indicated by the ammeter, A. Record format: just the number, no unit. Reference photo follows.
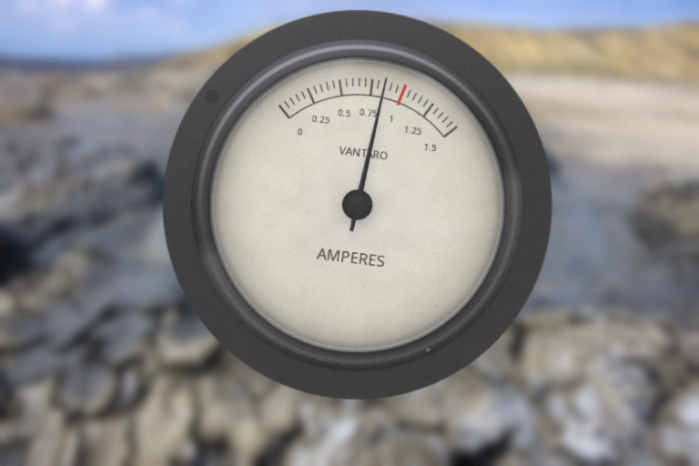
0.85
